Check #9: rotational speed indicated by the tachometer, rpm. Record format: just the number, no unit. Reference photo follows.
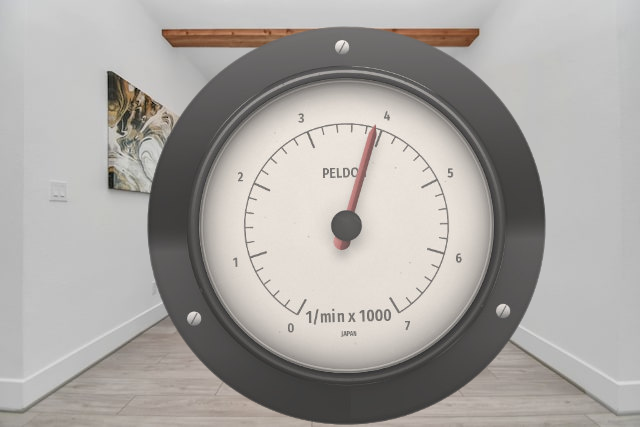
3900
